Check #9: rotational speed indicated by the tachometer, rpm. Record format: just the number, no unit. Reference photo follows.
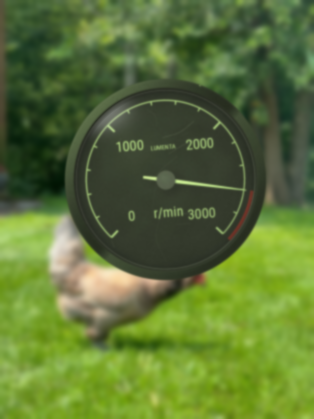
2600
